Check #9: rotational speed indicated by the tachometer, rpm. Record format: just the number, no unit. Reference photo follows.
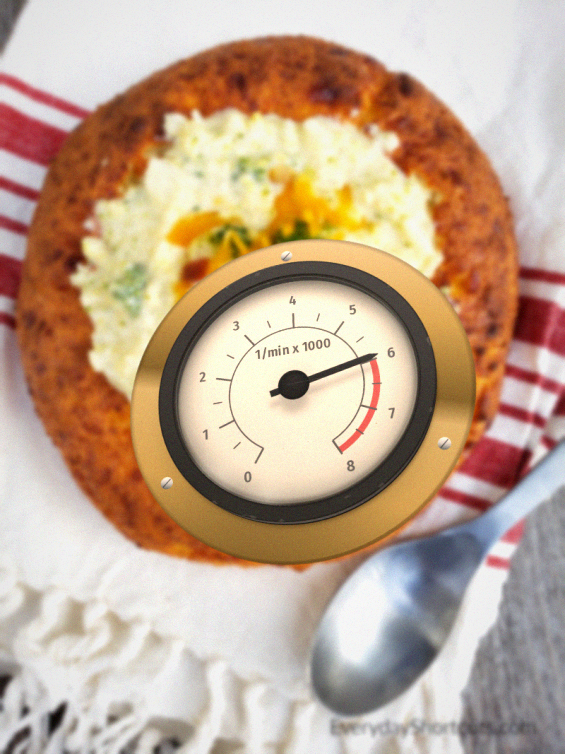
6000
